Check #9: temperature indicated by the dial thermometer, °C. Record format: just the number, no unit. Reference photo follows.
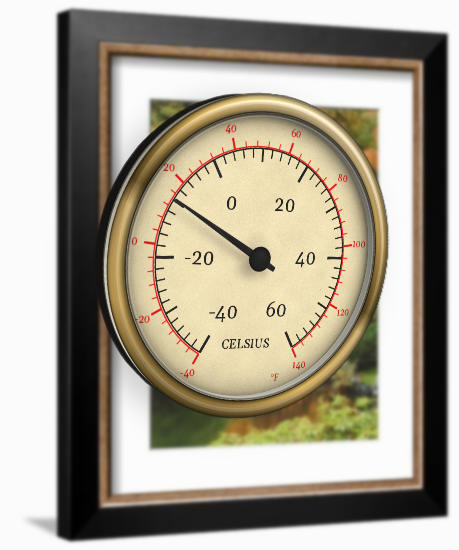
-10
